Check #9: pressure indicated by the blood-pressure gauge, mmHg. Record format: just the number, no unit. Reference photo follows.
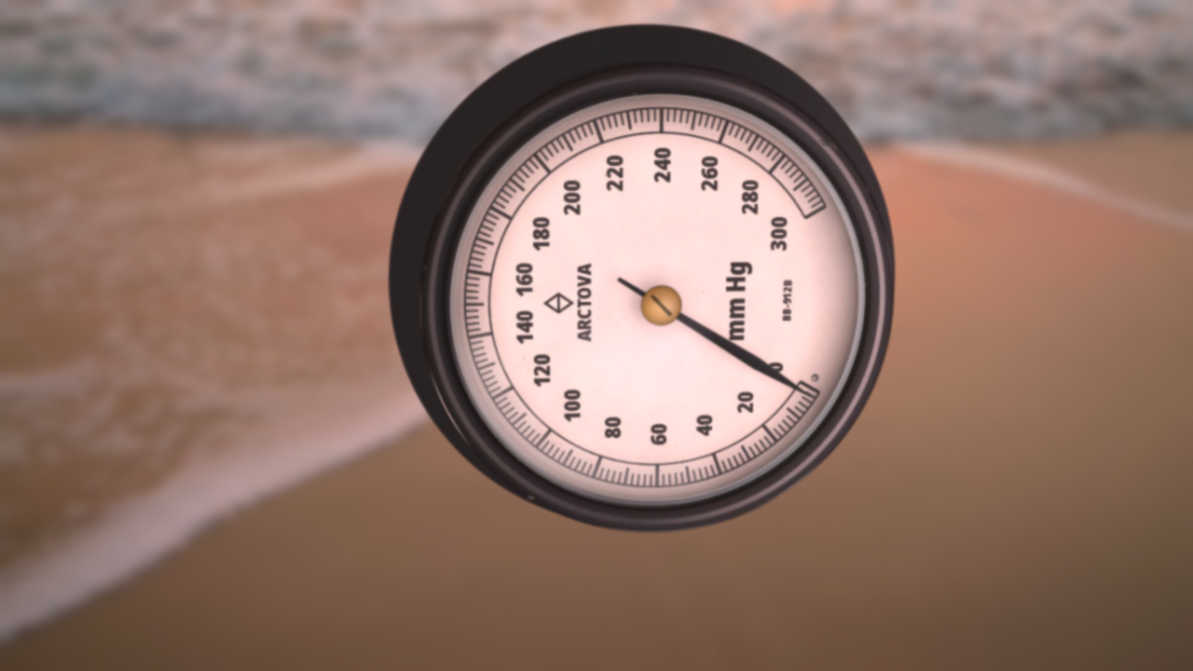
2
